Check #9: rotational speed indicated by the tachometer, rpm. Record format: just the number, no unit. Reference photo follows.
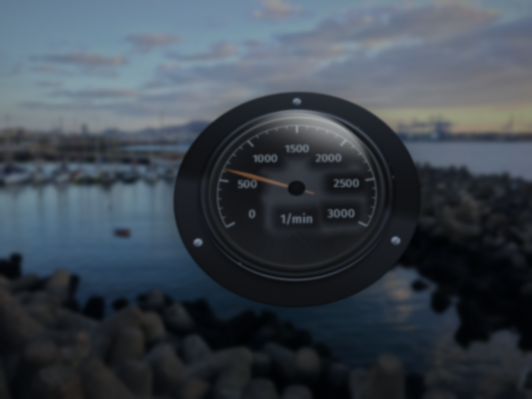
600
